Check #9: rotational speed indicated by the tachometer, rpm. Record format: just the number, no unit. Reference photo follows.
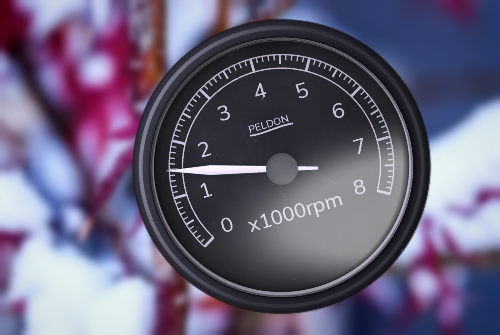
1500
